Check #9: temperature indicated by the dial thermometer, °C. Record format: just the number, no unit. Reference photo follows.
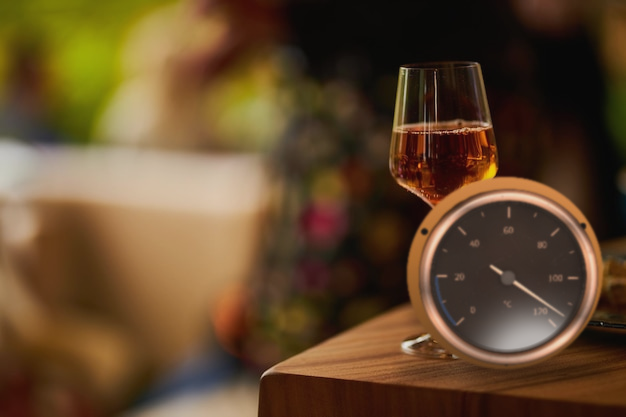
115
